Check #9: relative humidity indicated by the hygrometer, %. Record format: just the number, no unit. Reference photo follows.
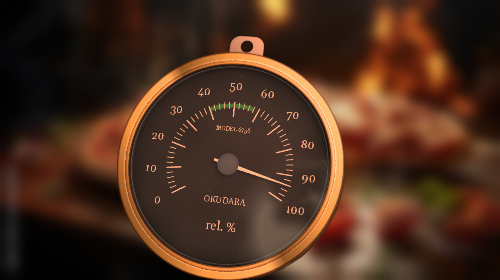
94
